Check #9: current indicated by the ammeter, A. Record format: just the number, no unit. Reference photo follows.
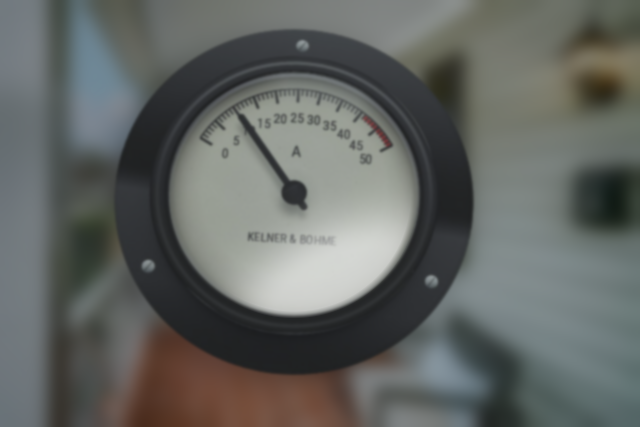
10
